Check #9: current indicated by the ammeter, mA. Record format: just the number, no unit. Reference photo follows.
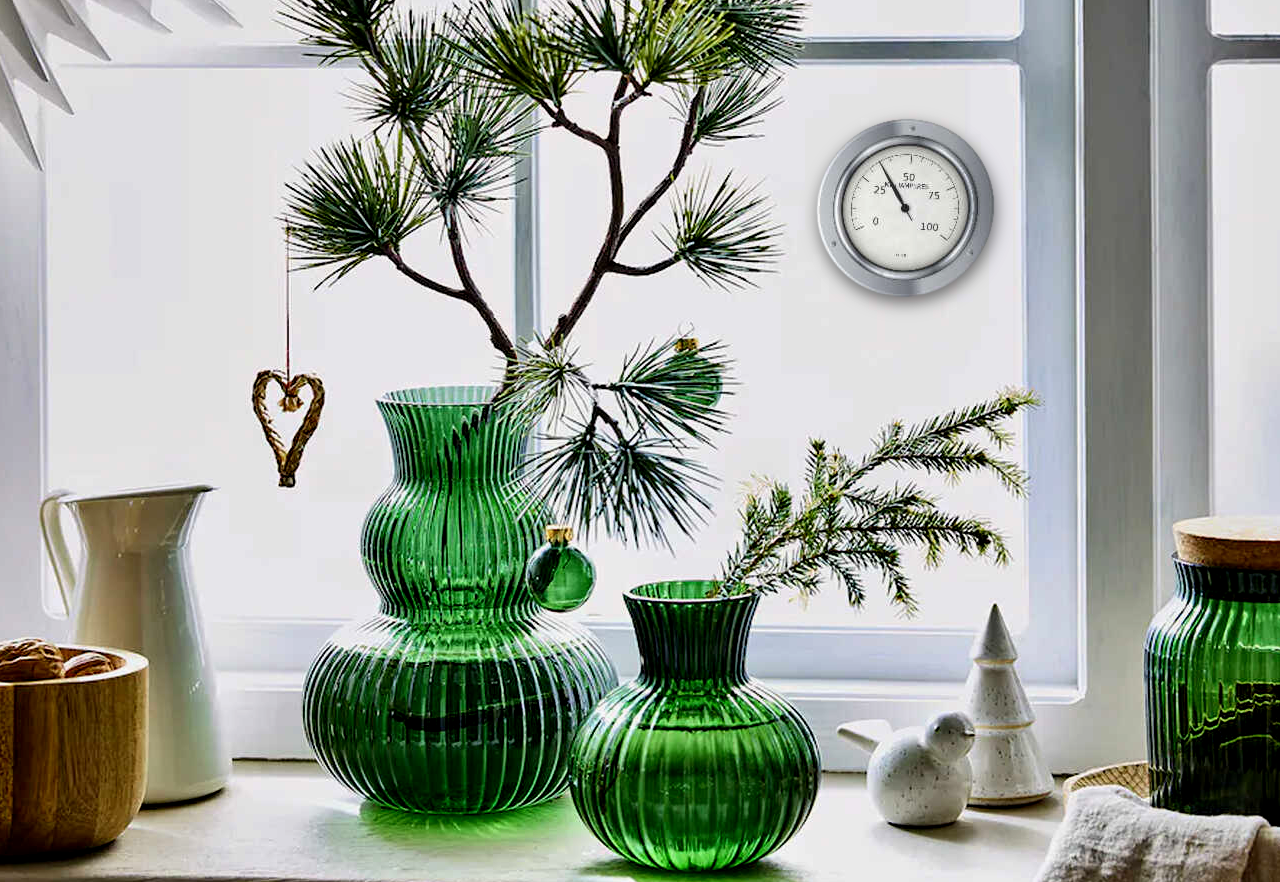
35
